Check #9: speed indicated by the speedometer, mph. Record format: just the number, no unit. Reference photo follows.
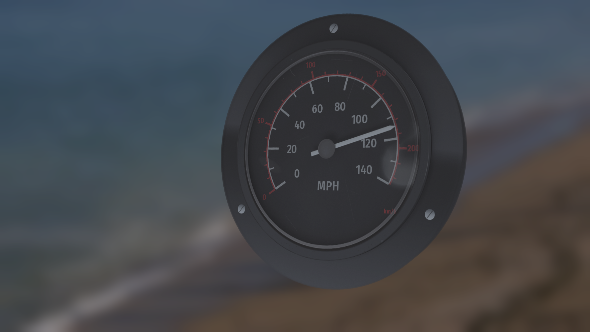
115
